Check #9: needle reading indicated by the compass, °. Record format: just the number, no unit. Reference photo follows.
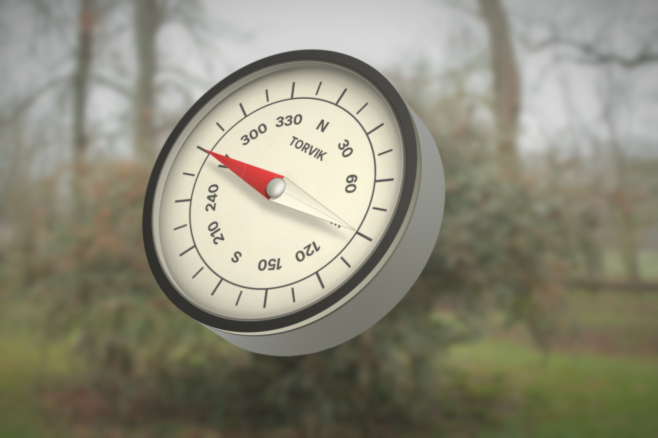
270
